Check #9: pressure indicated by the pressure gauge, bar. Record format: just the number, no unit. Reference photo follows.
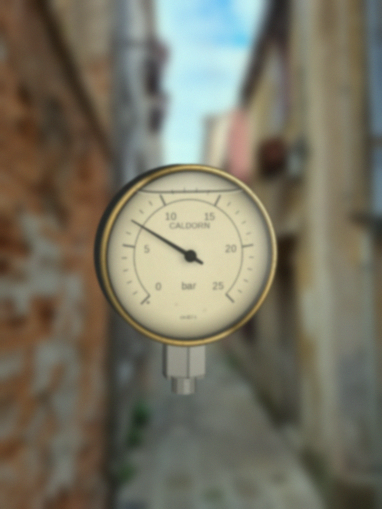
7
